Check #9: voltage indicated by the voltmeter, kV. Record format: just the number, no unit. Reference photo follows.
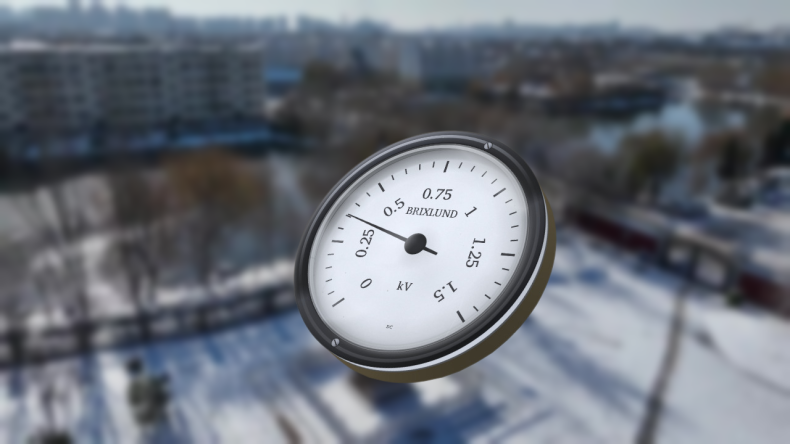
0.35
